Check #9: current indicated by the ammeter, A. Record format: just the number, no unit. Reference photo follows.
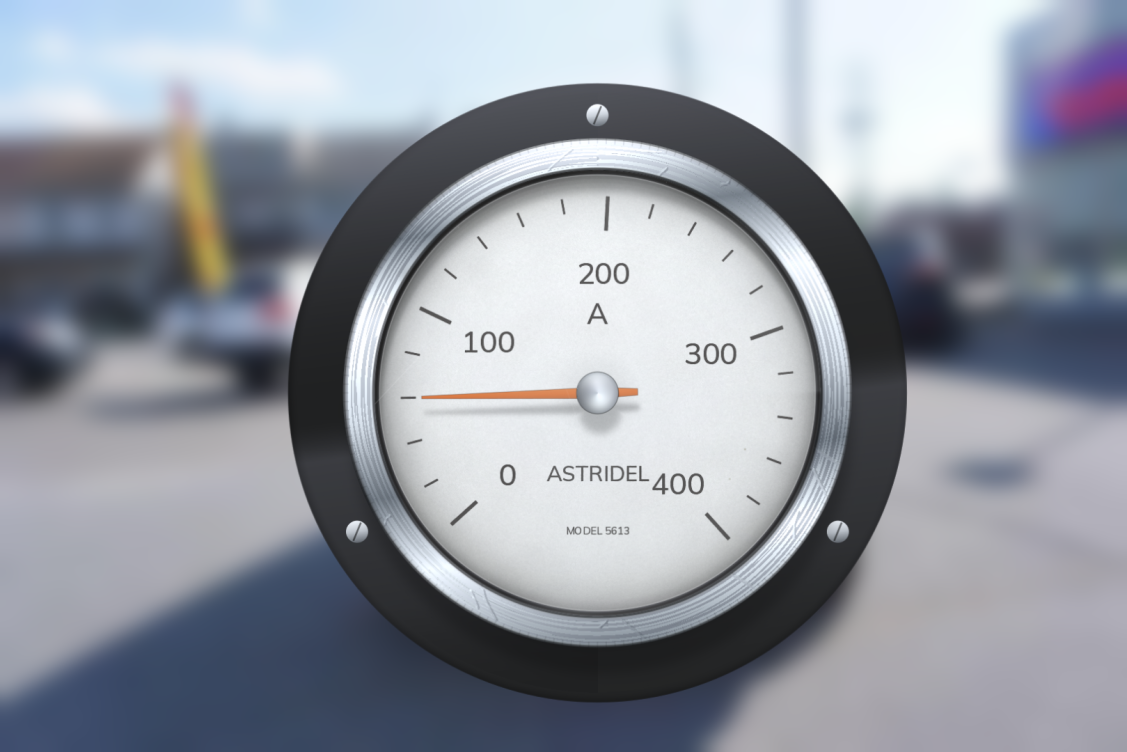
60
